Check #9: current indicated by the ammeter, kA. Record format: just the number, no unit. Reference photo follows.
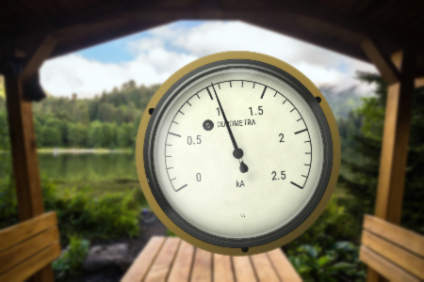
1.05
